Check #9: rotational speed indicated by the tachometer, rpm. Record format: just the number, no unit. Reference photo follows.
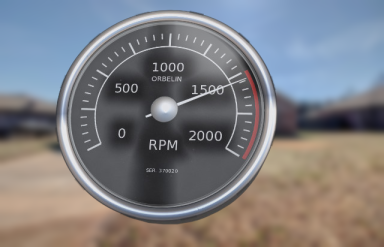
1550
